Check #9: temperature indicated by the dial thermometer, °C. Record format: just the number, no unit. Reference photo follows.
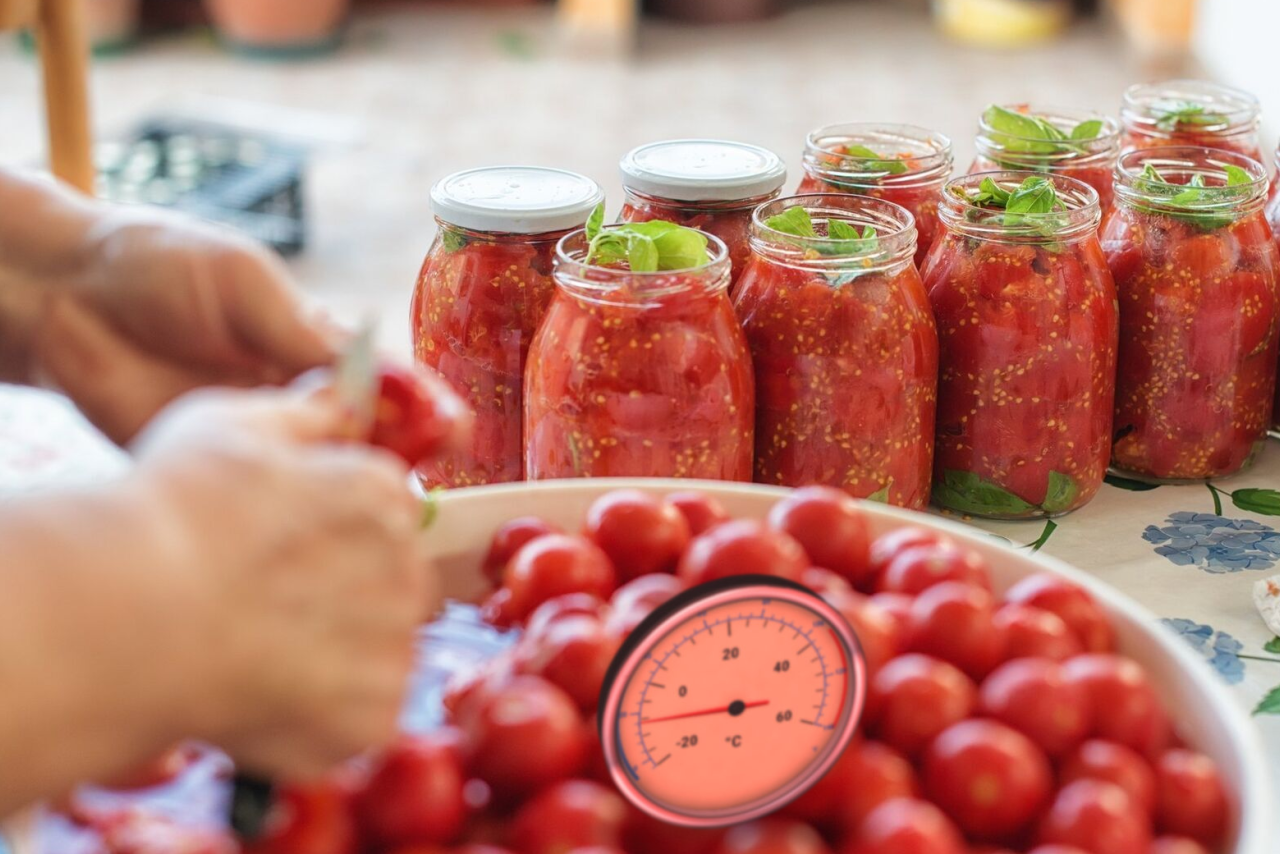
-8
